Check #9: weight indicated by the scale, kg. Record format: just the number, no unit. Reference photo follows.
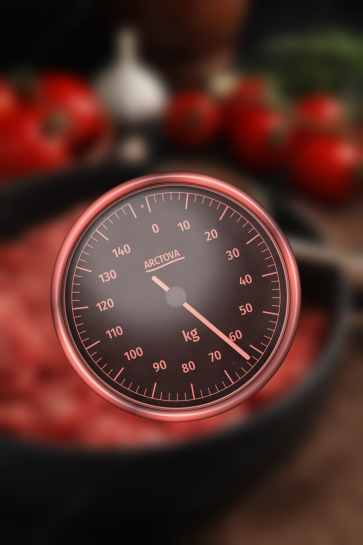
63
